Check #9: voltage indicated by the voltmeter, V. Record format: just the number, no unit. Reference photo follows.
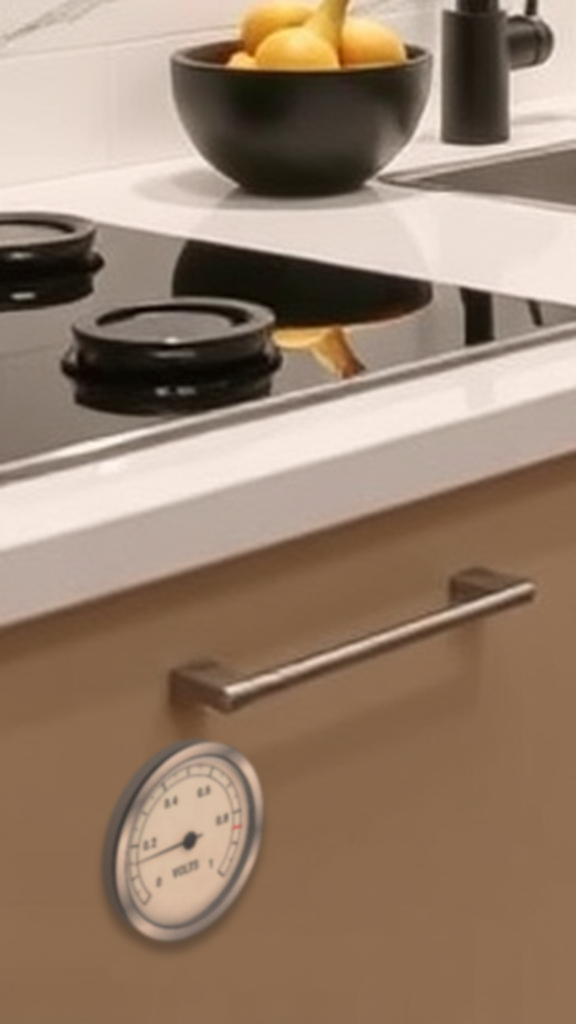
0.15
